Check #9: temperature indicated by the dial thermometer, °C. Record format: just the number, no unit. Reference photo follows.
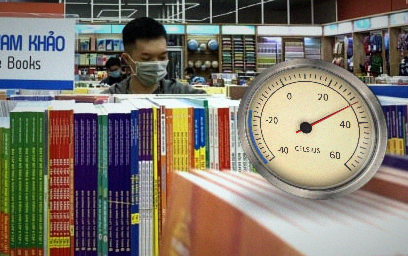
32
